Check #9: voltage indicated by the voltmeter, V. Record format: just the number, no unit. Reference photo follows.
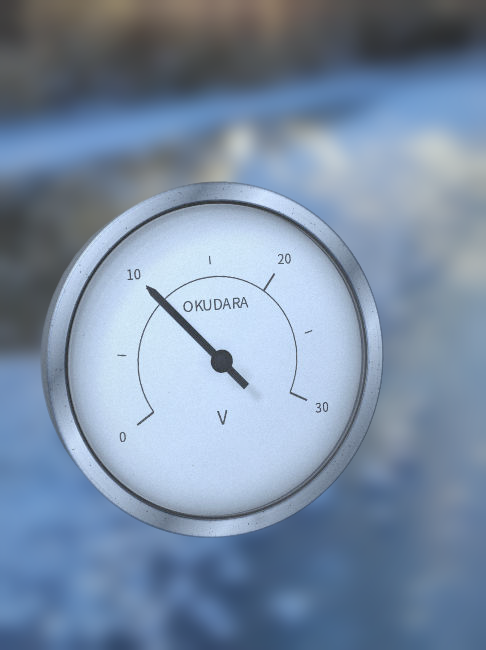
10
